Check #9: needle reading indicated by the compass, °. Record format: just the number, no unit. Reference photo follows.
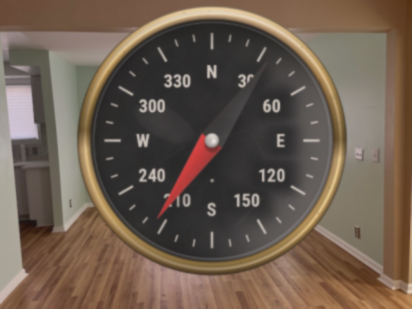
215
